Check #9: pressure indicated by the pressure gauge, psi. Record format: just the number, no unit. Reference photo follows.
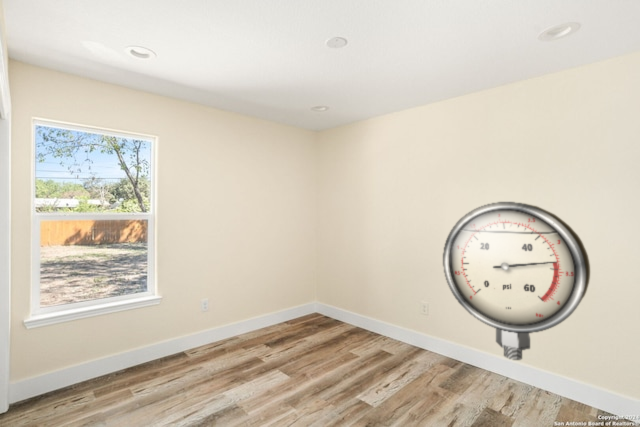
48
